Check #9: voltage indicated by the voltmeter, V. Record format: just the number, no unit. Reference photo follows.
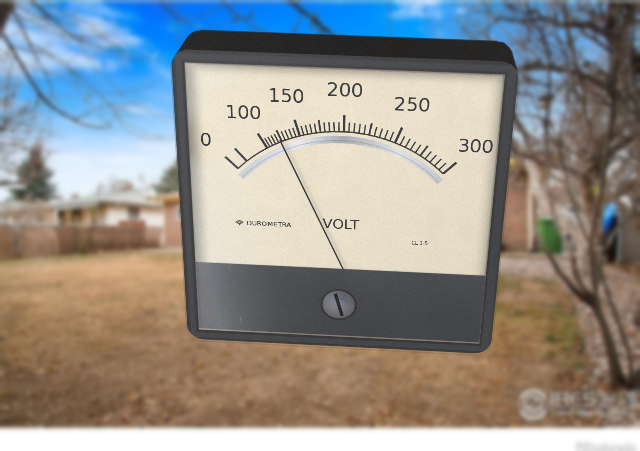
125
